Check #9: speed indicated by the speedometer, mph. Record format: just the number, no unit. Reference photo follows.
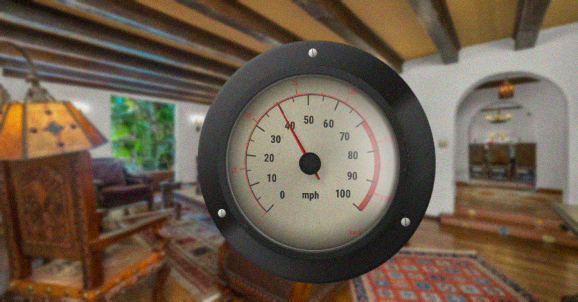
40
